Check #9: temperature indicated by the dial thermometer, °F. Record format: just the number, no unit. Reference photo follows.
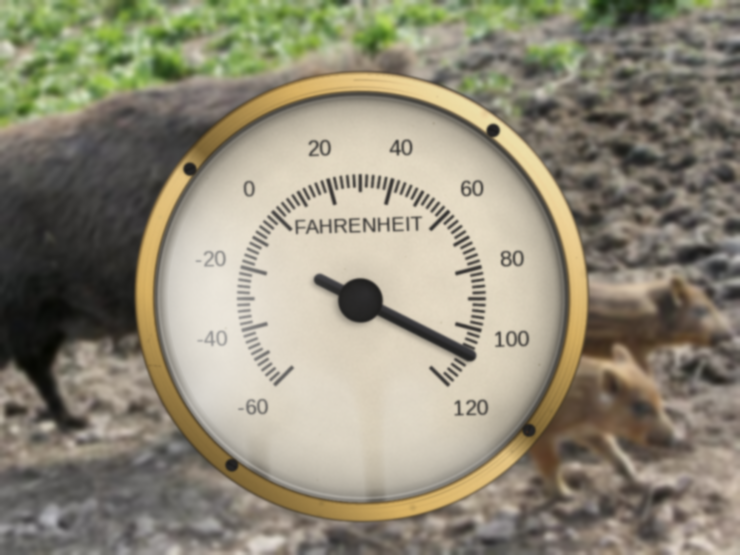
108
